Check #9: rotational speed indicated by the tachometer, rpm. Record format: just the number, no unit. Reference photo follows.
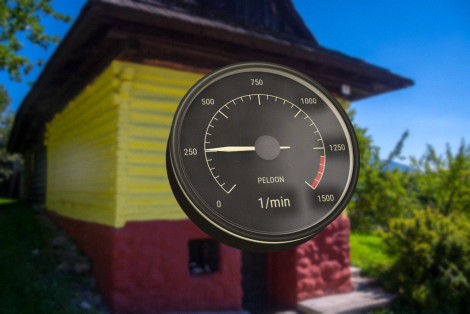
250
